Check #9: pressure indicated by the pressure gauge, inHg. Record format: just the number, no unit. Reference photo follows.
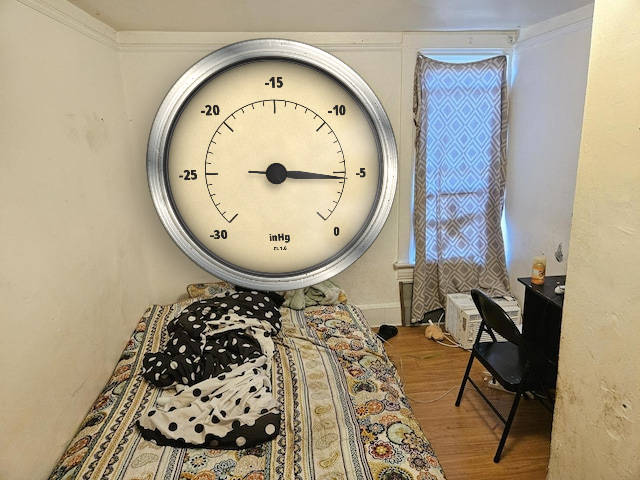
-4.5
